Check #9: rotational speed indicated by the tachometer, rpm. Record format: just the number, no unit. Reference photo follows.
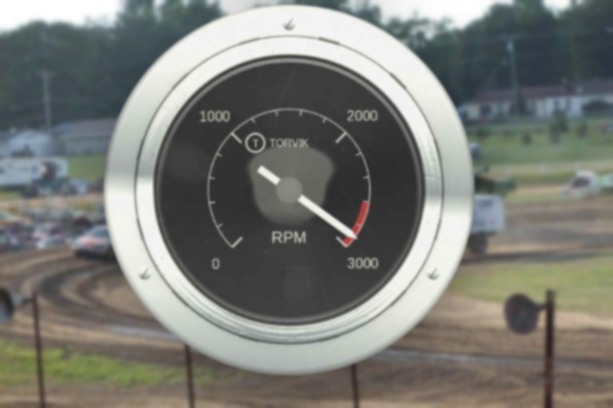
2900
